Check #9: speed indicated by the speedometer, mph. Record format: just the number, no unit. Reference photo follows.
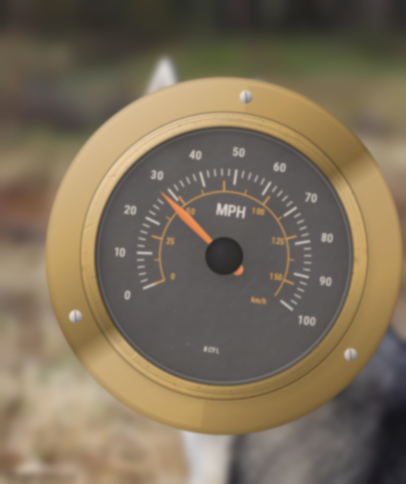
28
